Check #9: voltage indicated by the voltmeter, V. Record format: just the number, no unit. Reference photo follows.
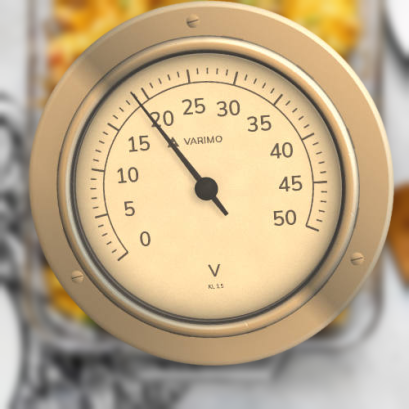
19
